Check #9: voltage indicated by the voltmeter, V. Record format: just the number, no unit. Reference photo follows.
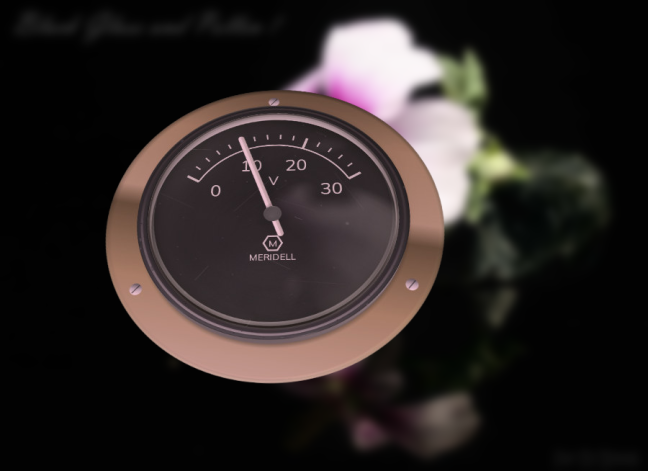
10
